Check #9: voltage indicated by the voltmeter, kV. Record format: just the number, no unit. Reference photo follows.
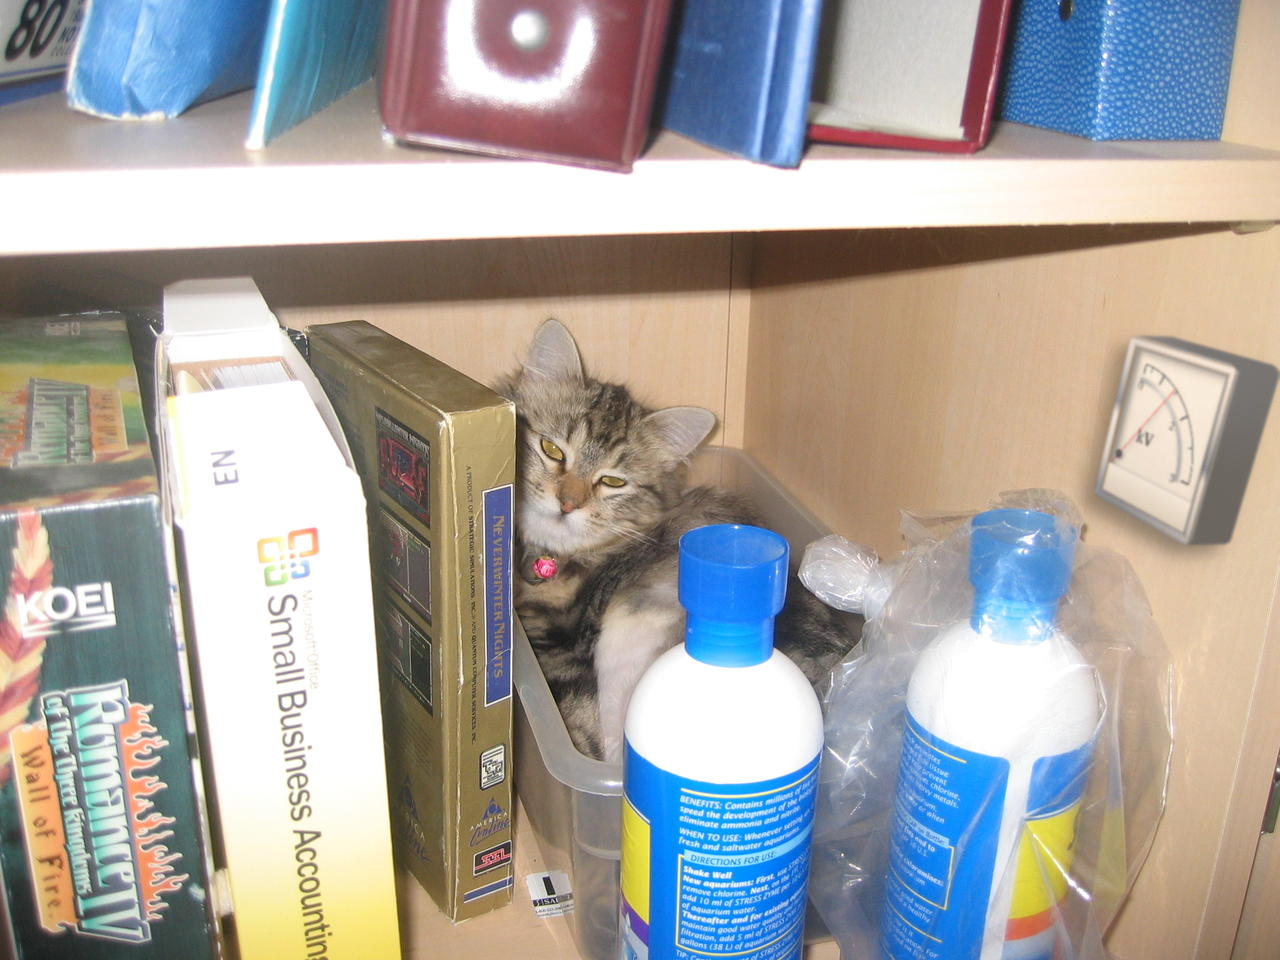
1.5
